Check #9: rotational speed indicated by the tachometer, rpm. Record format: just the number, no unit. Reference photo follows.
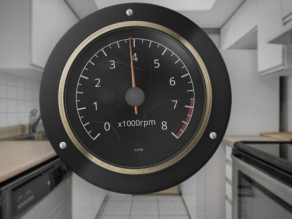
3875
